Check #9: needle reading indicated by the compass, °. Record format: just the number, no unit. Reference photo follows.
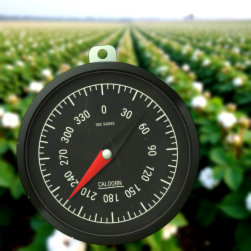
225
